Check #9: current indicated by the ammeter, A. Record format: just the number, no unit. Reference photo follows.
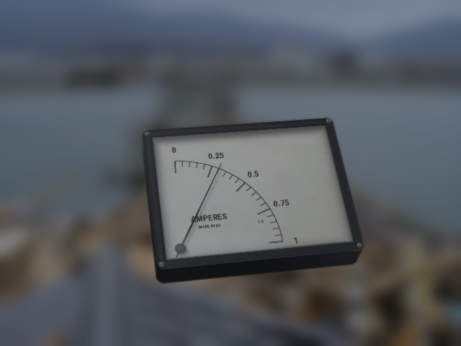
0.3
